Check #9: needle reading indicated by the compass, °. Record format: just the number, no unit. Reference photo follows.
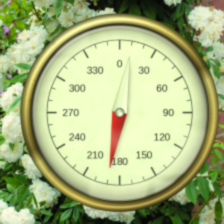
190
